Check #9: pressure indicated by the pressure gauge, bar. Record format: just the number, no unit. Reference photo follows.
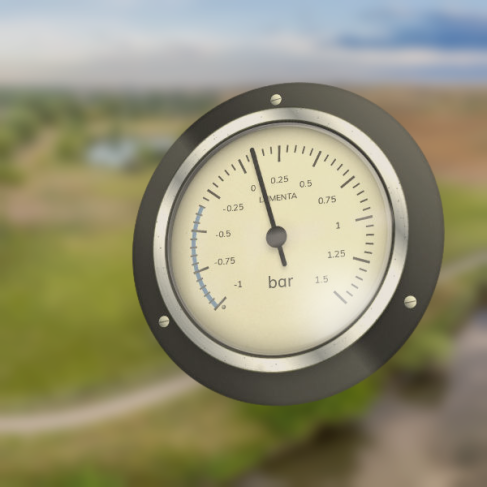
0.1
